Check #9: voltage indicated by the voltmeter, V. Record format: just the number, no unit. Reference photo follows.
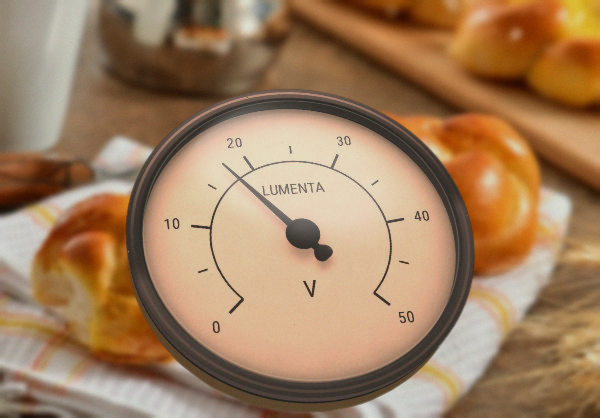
17.5
